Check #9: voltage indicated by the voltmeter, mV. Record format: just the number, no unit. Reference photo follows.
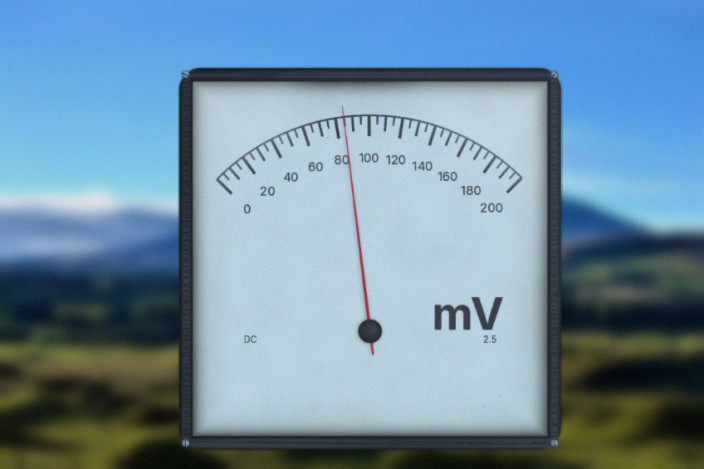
85
